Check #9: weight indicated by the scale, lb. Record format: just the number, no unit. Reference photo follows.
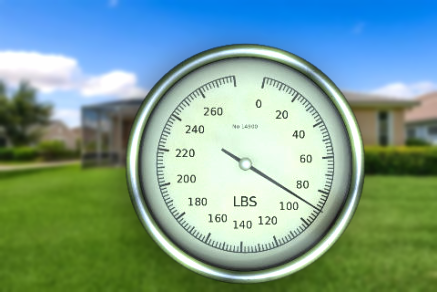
90
